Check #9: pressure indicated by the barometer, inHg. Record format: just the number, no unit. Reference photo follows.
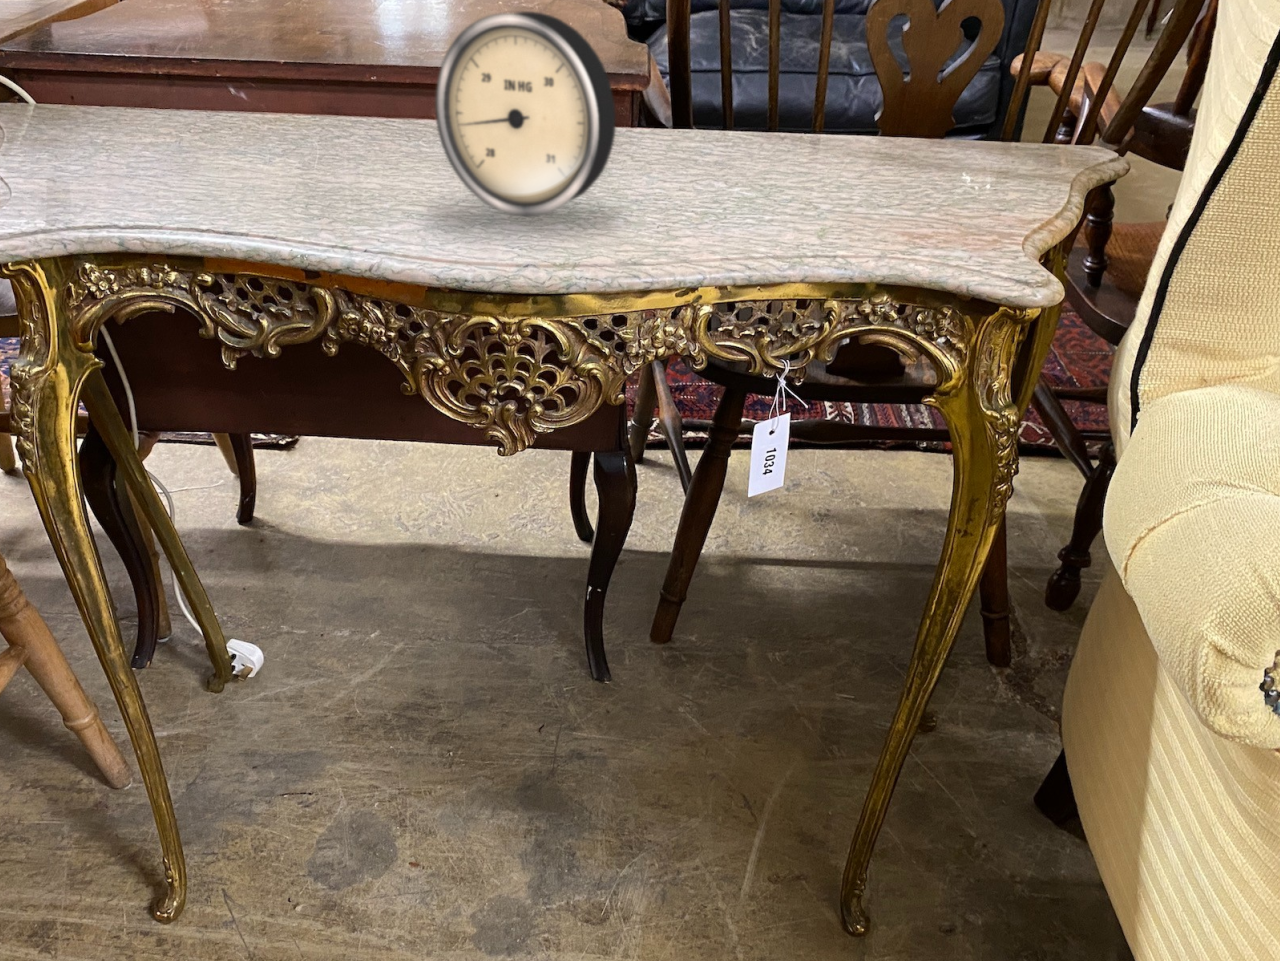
28.4
